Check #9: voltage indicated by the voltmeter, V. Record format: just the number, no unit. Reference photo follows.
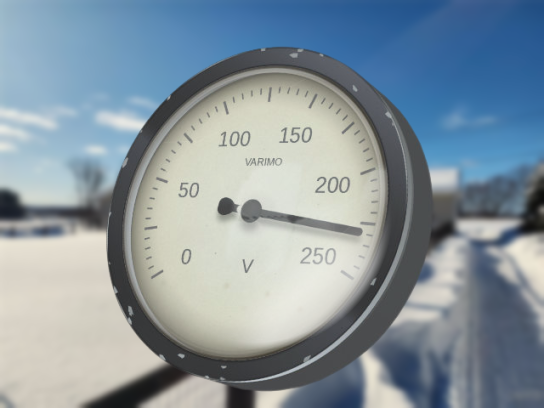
230
